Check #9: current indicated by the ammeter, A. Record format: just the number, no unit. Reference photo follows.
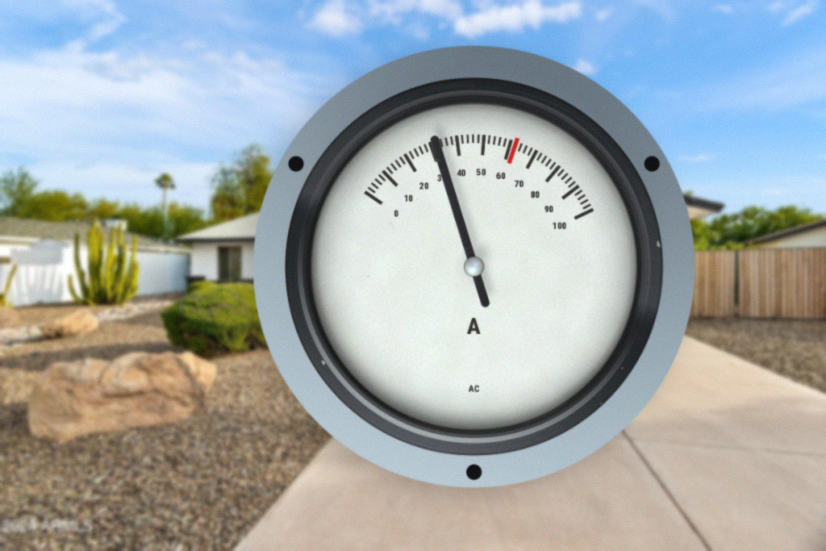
32
